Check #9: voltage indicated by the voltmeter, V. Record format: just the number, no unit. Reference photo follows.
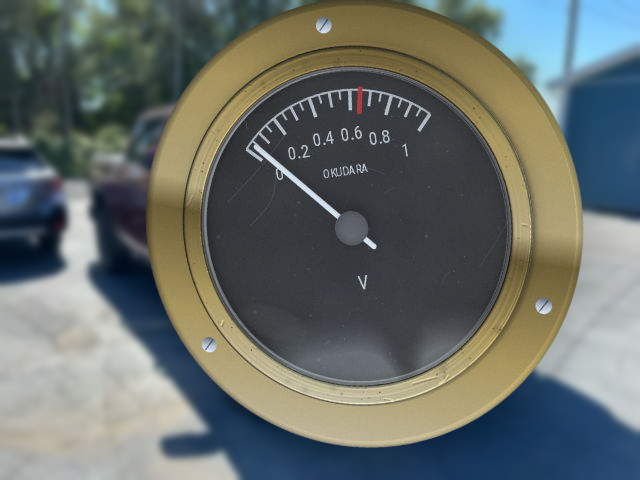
0.05
